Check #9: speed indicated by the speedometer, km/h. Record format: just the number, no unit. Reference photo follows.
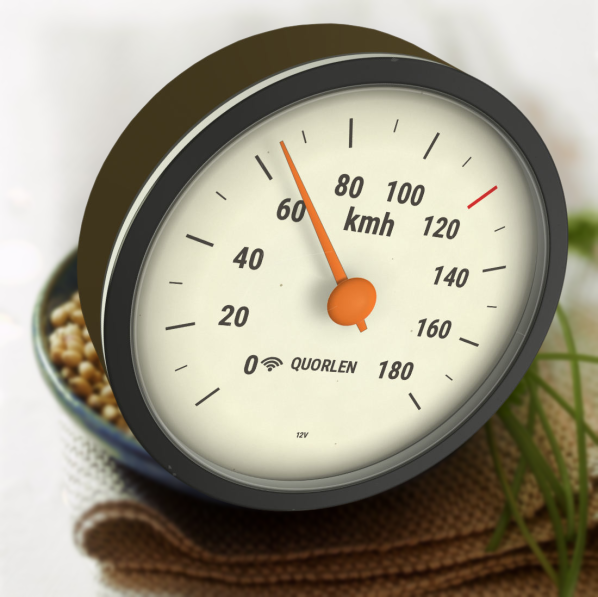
65
